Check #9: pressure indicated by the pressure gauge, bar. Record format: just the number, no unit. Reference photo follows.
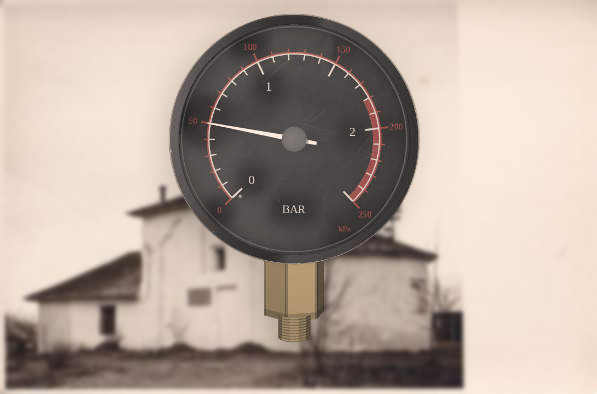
0.5
